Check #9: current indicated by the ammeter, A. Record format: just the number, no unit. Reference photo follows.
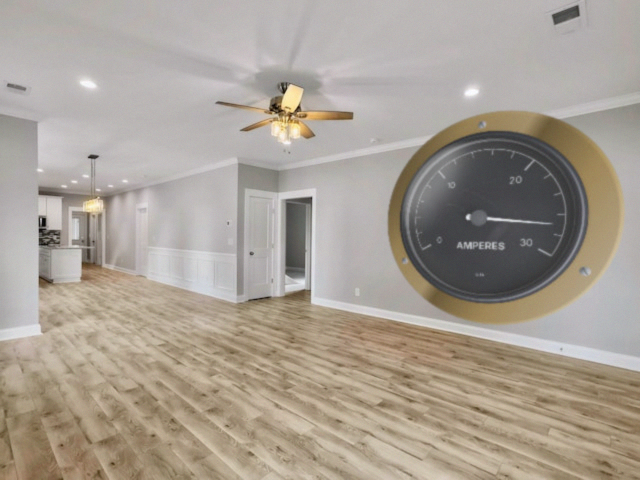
27
